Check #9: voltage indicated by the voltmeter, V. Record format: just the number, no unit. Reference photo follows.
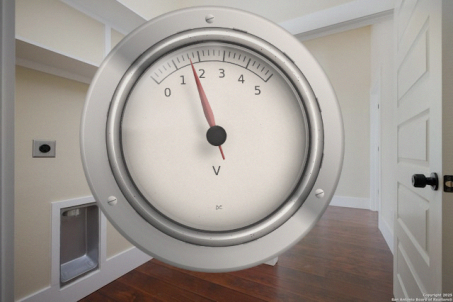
1.6
